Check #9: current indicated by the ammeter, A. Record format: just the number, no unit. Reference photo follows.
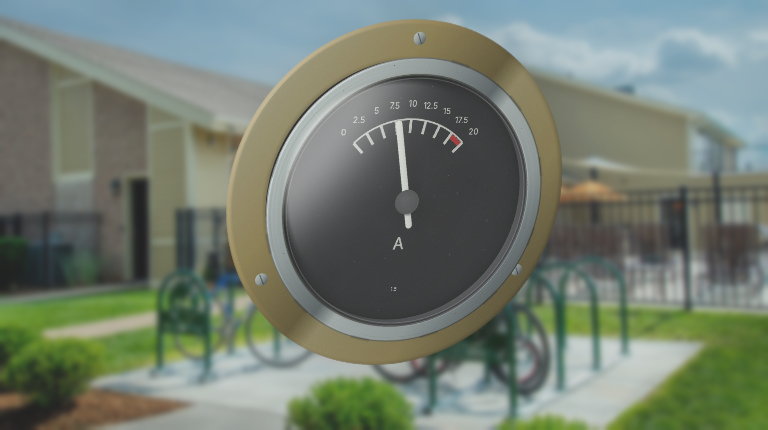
7.5
